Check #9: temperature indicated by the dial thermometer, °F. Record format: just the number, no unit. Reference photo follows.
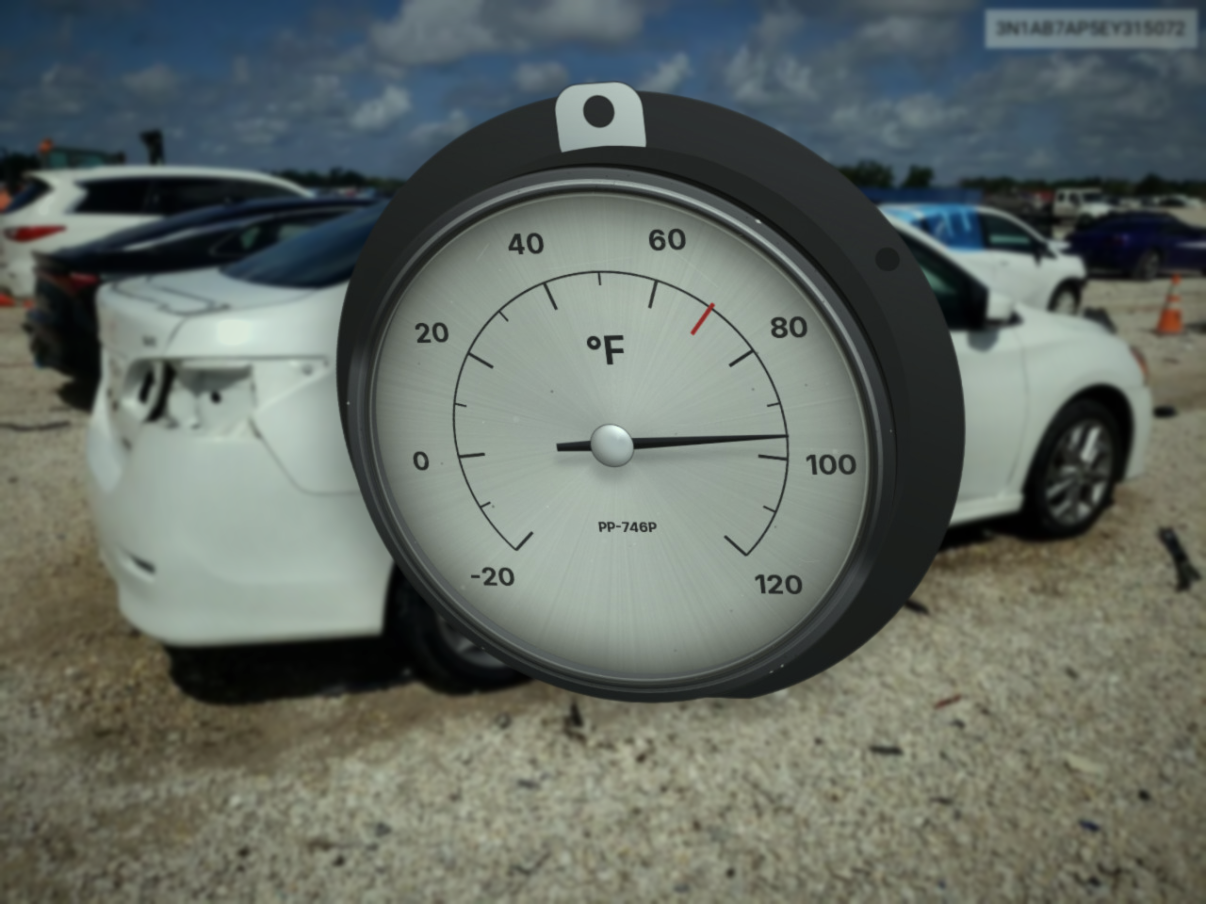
95
